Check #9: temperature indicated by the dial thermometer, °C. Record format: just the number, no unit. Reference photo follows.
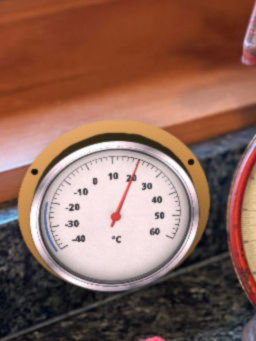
20
